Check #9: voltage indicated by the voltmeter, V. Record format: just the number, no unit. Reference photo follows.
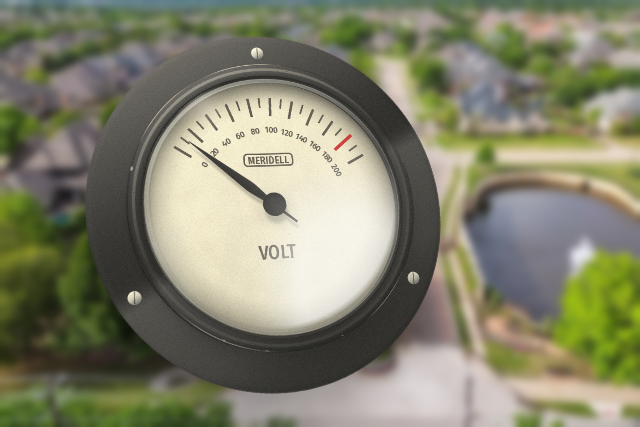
10
